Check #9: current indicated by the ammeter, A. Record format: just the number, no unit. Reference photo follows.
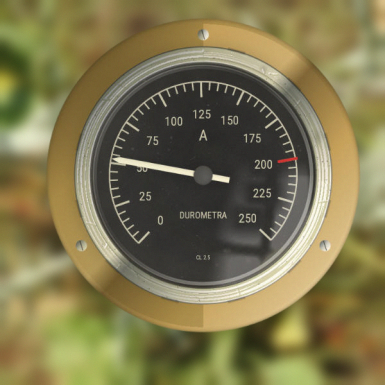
52.5
